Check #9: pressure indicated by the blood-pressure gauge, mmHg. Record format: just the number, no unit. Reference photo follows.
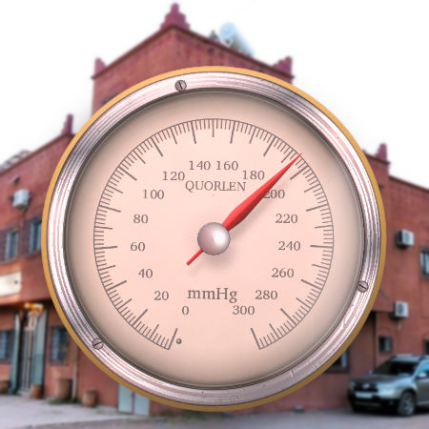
194
